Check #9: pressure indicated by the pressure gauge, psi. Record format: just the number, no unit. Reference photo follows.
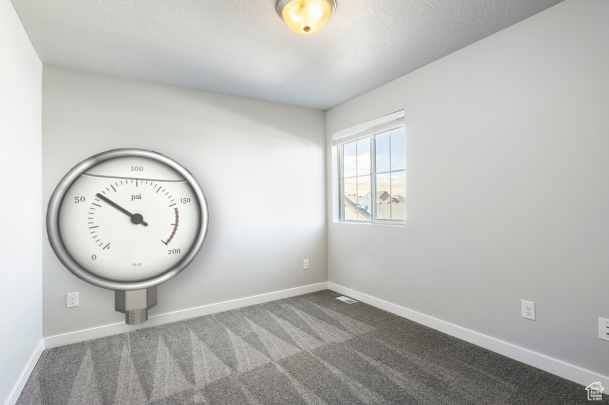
60
